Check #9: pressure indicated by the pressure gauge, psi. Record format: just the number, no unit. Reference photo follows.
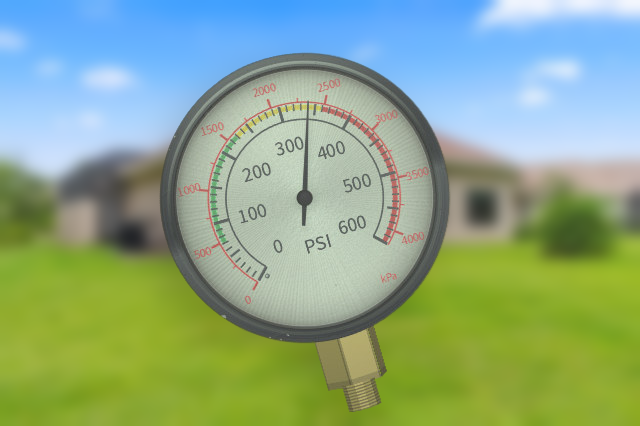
340
